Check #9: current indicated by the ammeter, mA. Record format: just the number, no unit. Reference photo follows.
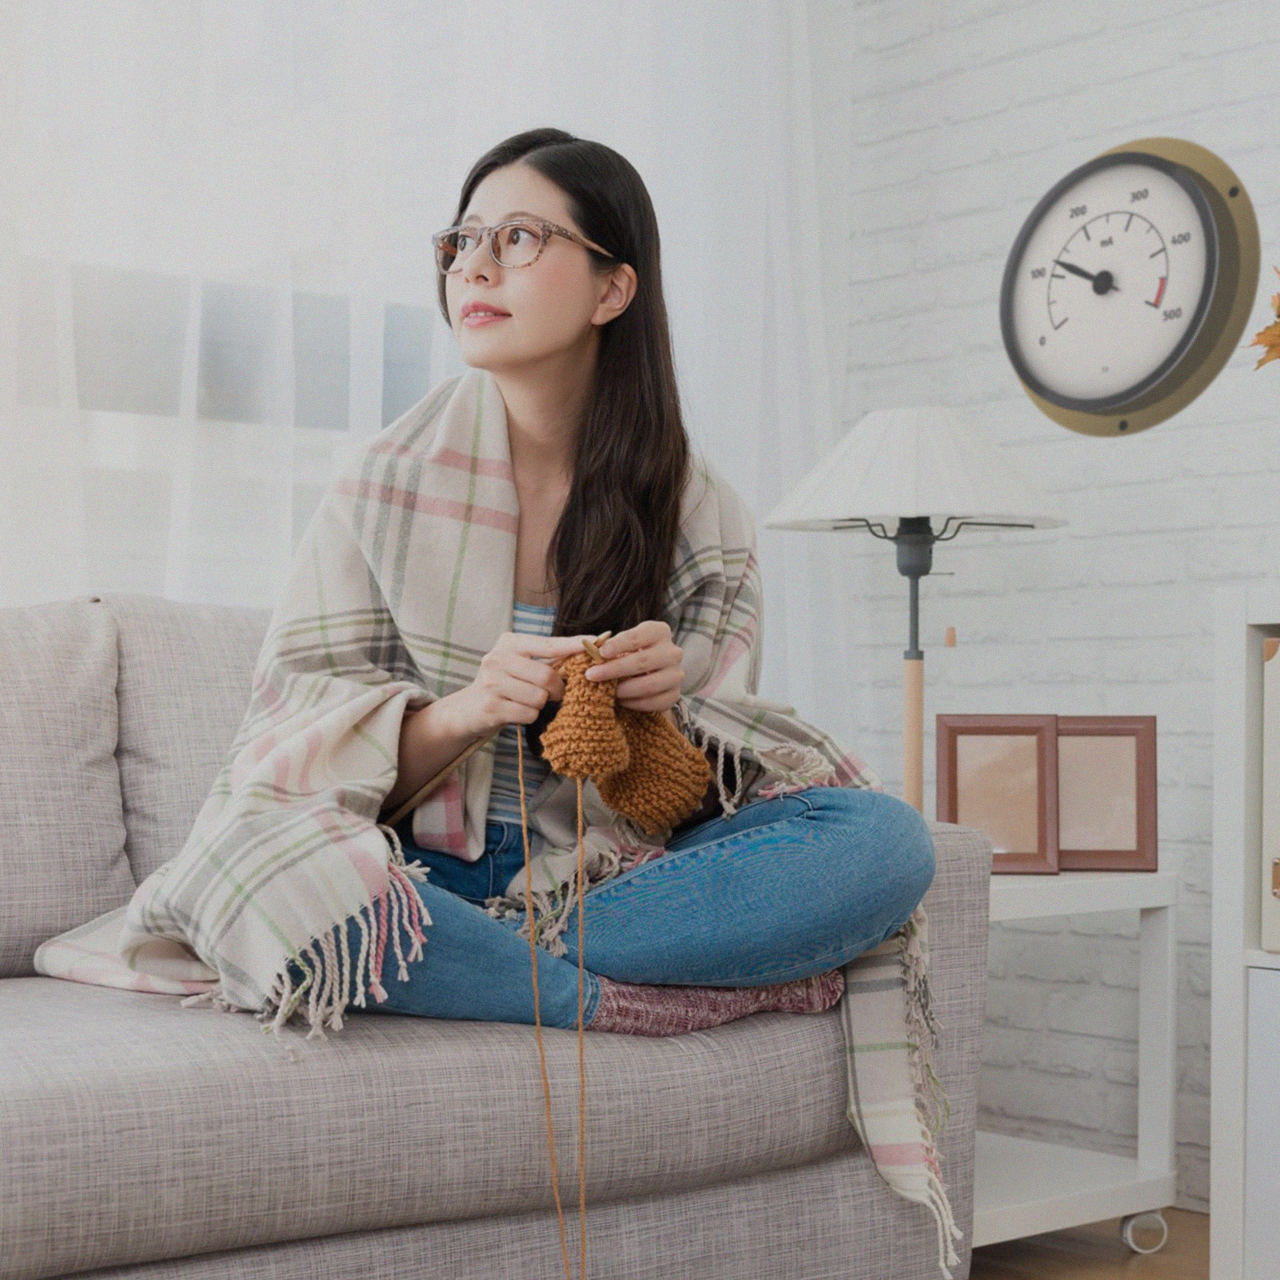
125
